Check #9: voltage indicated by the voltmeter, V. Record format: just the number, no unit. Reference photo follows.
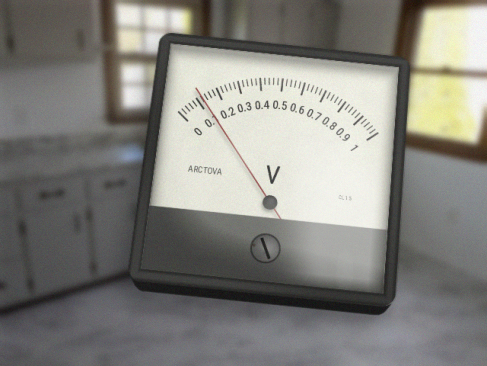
0.12
